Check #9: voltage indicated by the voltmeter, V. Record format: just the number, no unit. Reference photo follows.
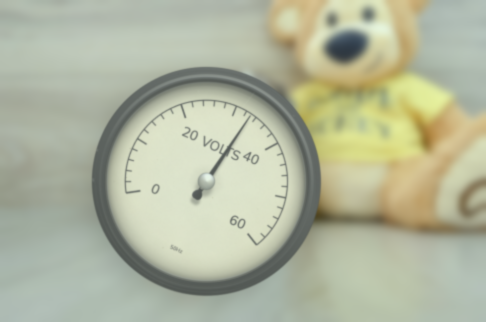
33
